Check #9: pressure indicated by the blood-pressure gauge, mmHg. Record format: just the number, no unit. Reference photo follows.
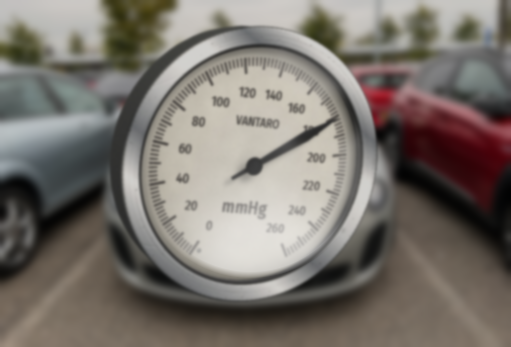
180
